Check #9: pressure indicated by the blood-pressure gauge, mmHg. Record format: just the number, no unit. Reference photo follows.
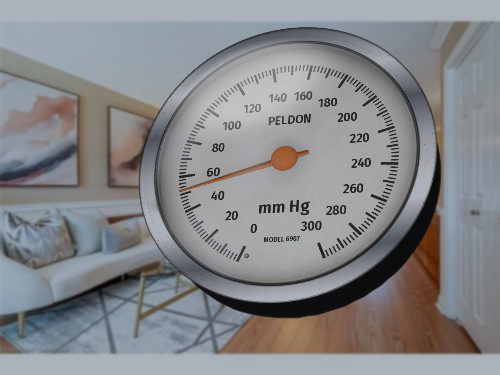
50
